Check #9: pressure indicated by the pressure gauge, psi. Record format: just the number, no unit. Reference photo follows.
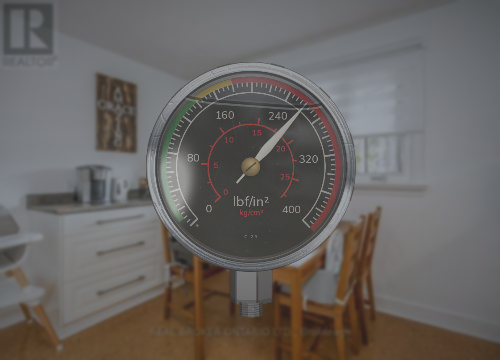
260
